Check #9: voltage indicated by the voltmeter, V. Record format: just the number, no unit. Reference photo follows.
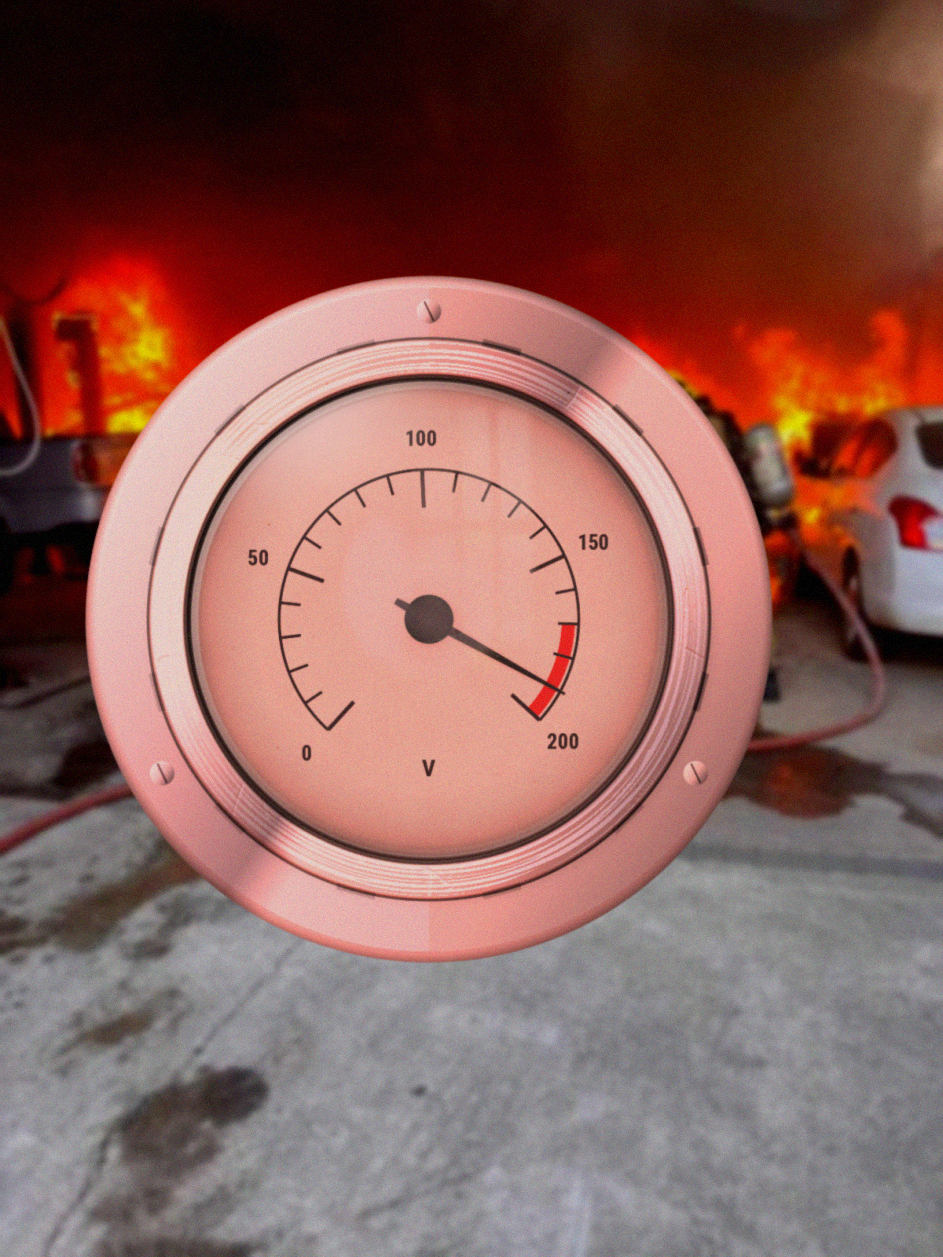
190
